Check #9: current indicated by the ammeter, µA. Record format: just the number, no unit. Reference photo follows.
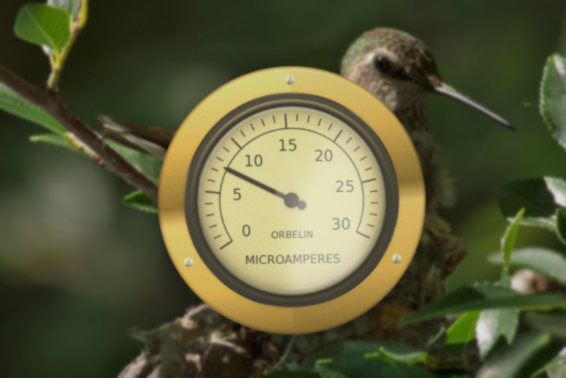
7.5
